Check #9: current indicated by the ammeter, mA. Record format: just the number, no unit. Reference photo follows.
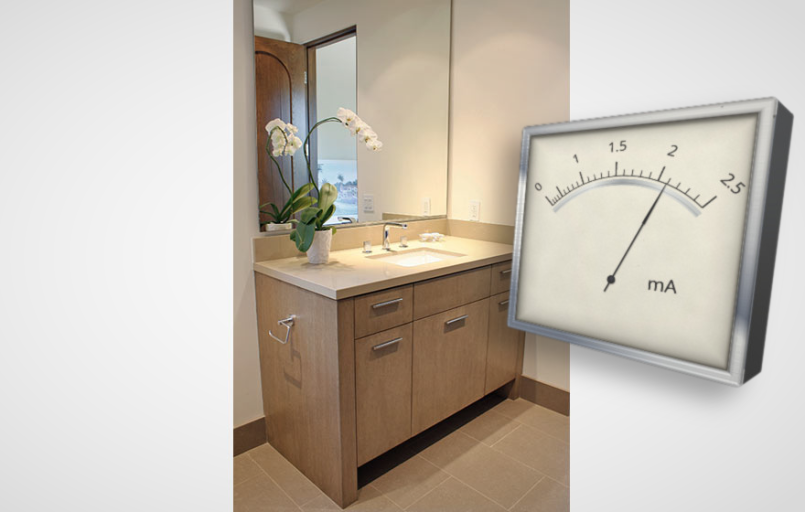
2.1
